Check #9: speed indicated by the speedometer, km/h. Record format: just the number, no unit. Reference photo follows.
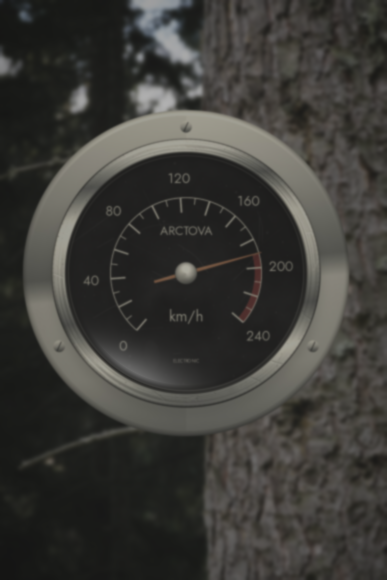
190
